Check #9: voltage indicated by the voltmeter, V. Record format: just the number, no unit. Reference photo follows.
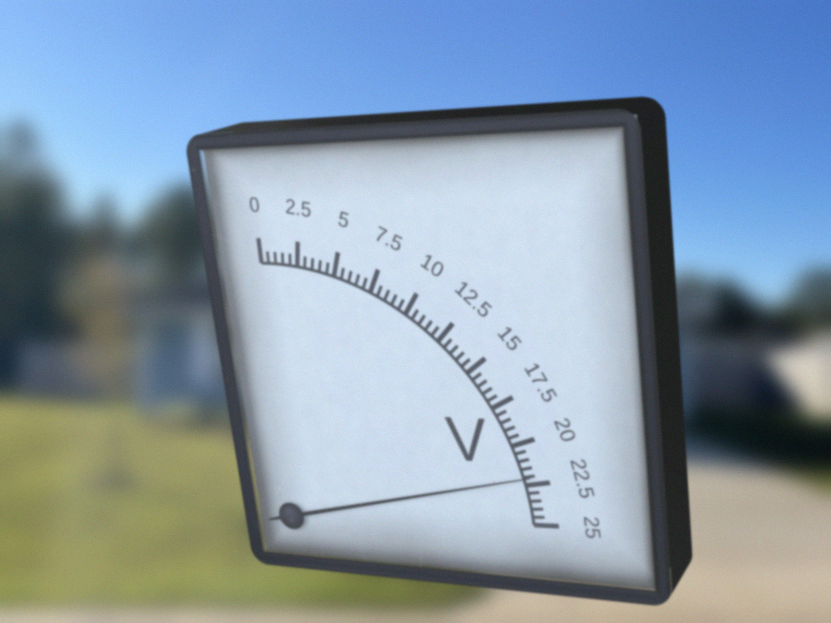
22
